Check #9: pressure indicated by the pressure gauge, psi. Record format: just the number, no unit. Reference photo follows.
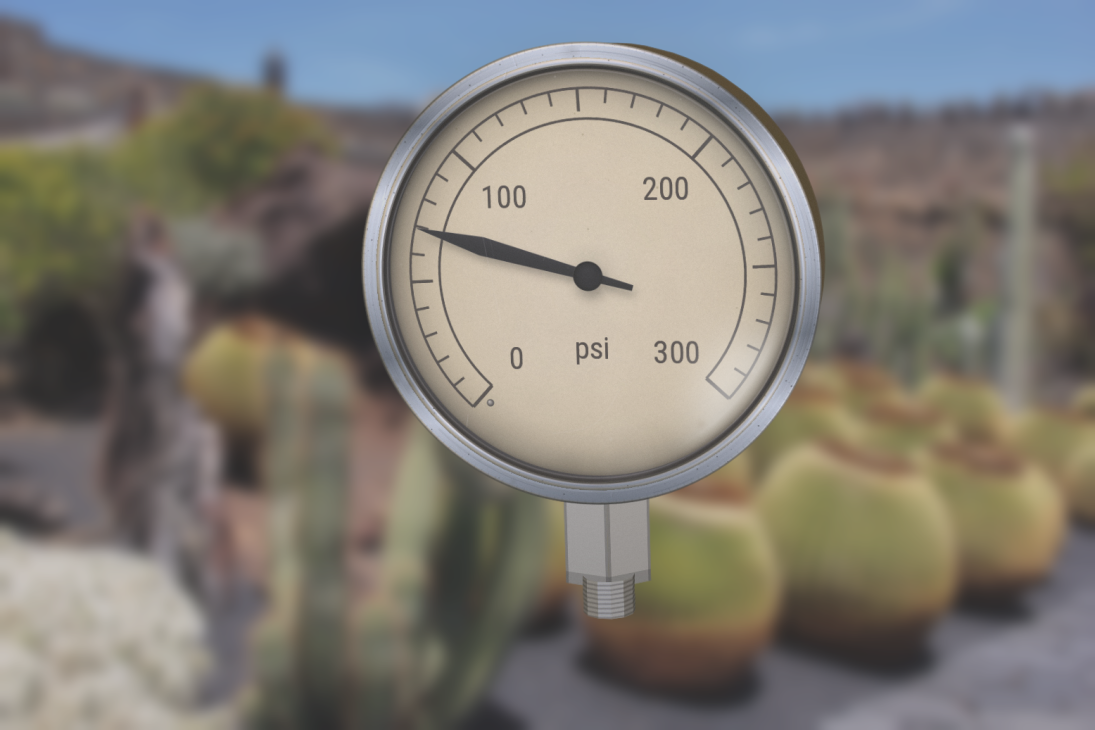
70
